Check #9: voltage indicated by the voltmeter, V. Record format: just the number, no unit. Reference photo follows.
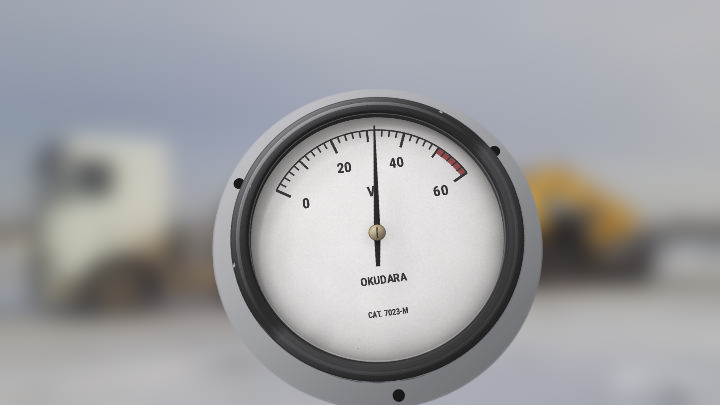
32
